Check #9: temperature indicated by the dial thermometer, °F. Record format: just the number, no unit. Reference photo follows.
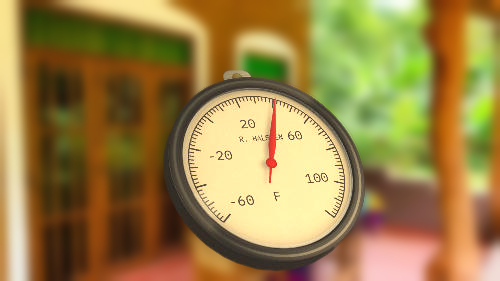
40
